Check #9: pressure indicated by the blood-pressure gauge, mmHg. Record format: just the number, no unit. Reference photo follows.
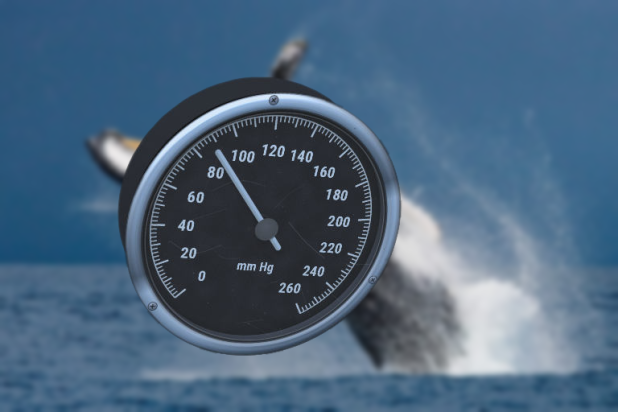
88
